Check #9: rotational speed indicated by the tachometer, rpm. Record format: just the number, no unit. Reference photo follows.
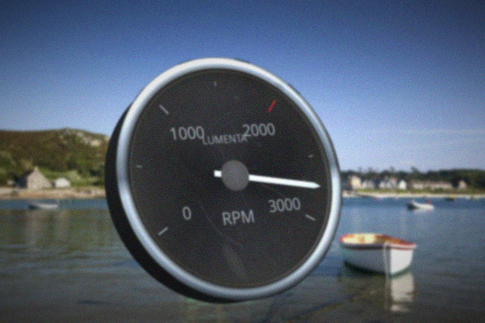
2750
